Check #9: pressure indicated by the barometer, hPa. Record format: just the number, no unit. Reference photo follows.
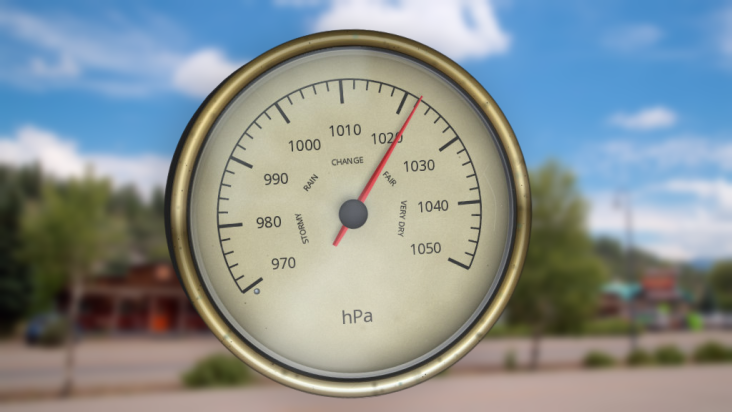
1022
